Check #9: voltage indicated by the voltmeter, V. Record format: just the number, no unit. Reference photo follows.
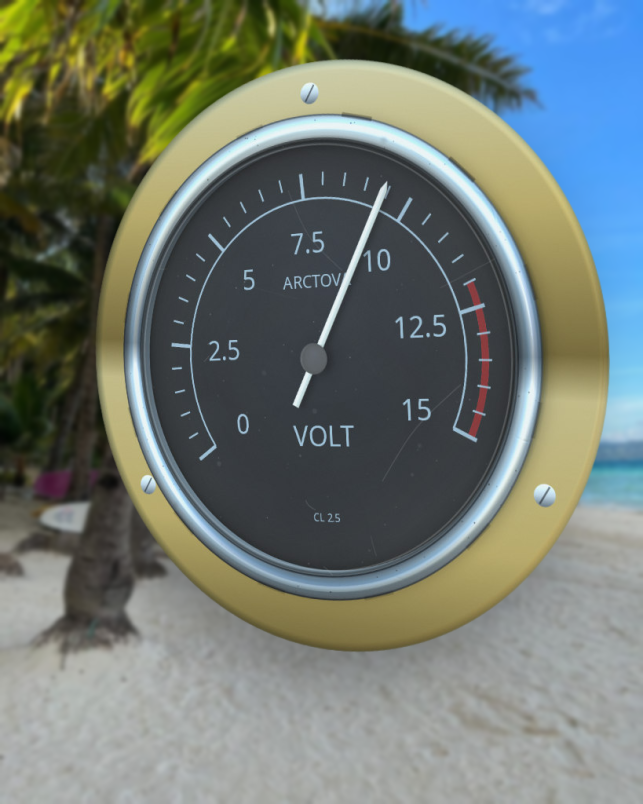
9.5
